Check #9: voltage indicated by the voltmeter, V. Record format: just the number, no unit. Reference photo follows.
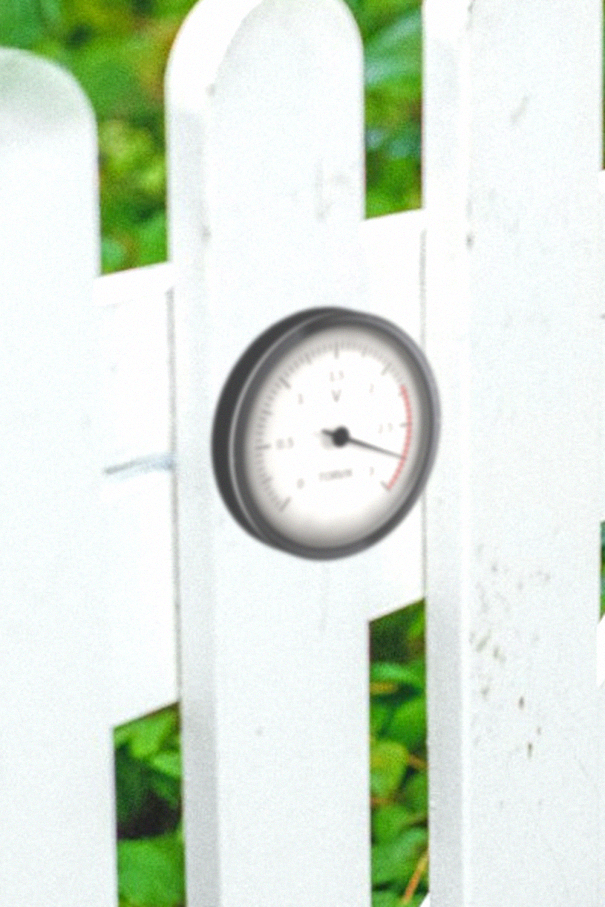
2.75
